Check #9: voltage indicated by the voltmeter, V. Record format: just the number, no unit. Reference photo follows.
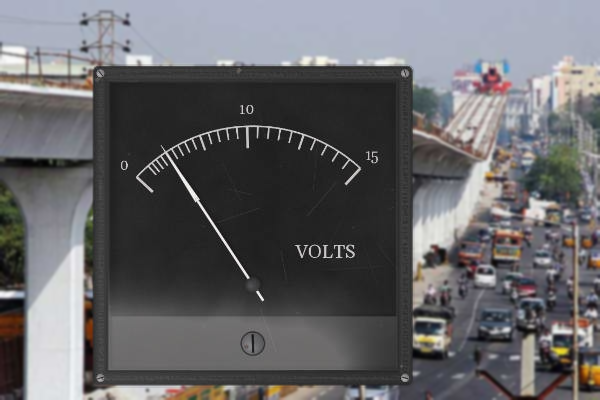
5
